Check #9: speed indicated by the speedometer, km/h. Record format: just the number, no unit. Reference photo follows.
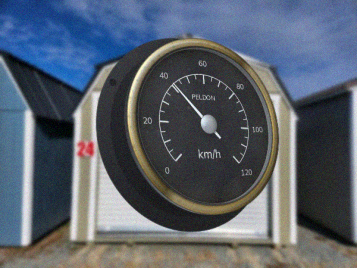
40
